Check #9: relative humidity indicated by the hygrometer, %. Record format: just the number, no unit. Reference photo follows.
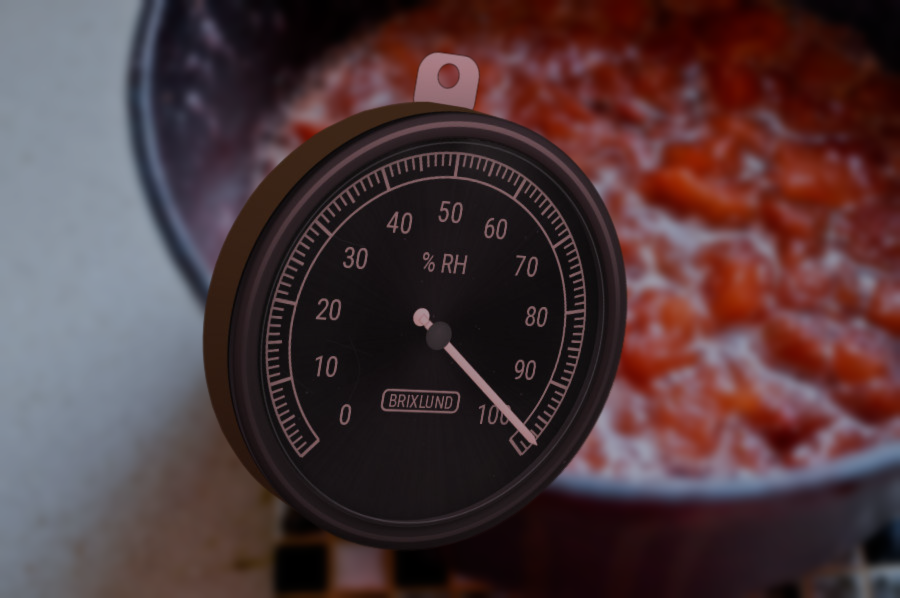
98
